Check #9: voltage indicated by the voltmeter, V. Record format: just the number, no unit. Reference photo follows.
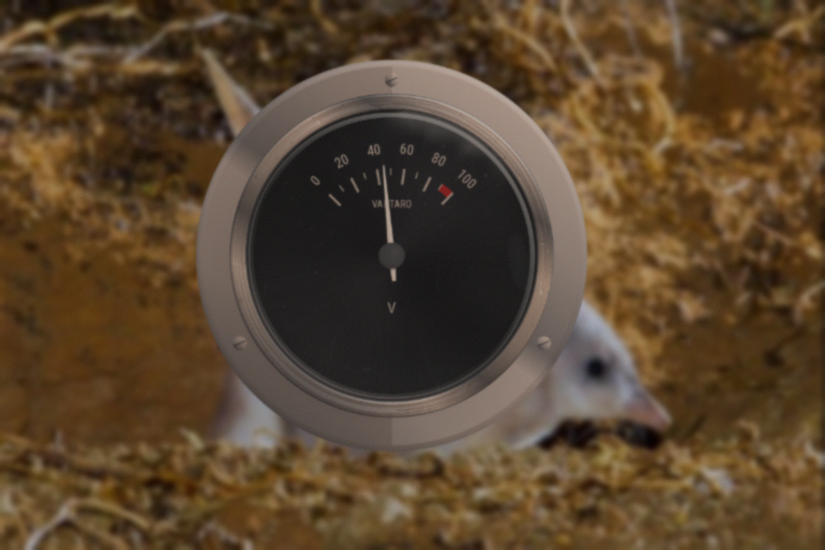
45
